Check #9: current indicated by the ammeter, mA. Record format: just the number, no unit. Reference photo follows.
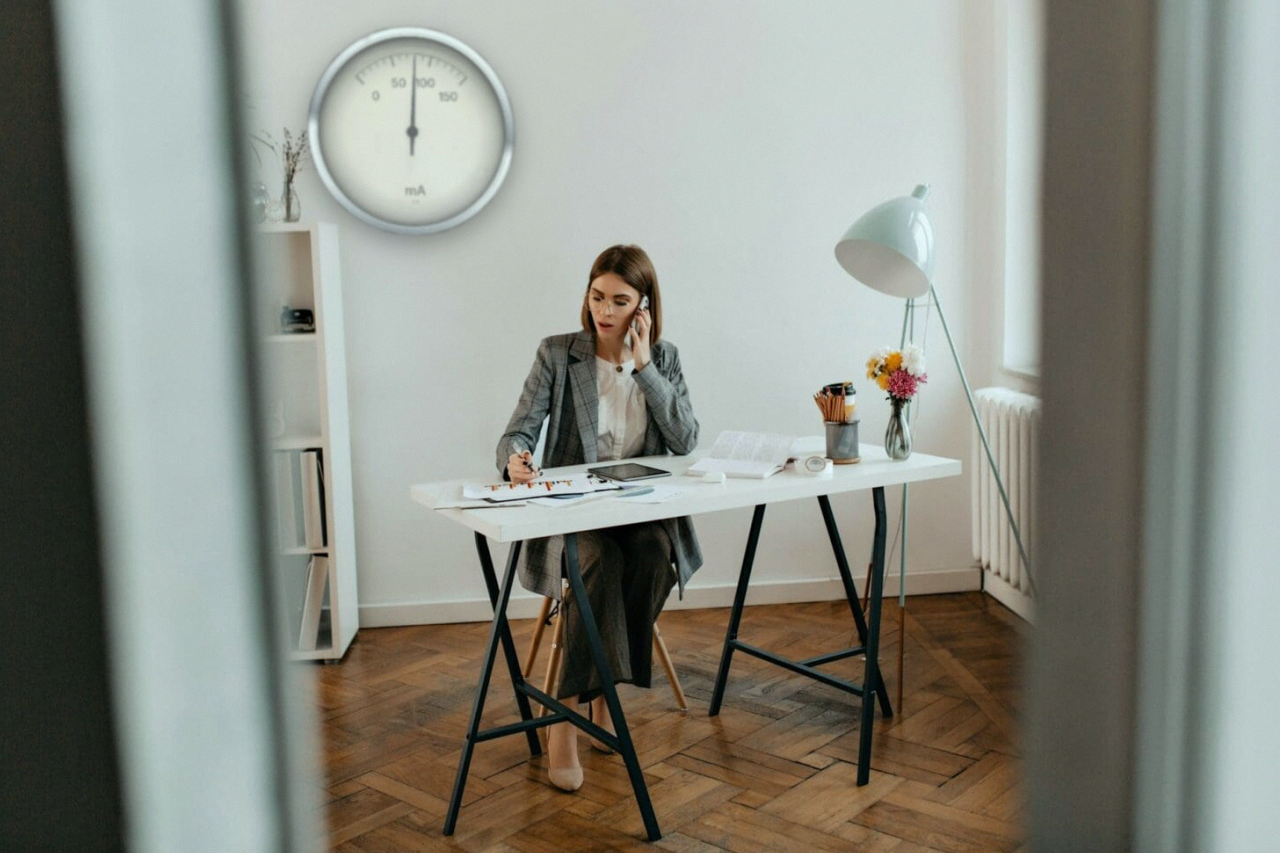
80
